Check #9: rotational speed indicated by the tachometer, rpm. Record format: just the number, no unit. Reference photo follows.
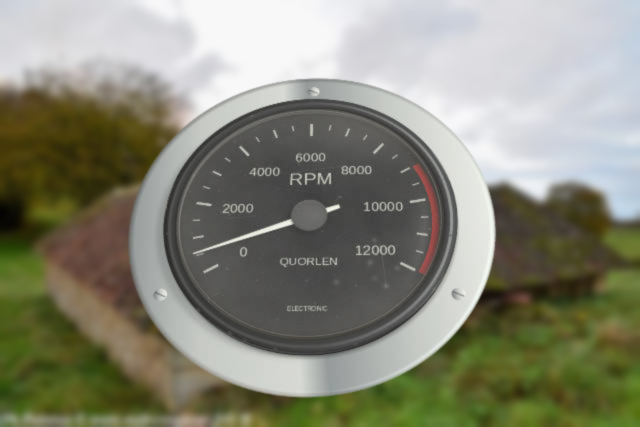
500
